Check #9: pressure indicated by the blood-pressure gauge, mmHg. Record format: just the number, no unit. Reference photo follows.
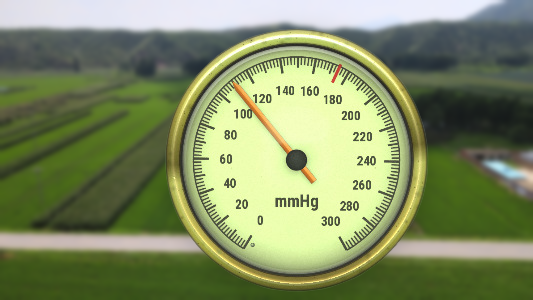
110
